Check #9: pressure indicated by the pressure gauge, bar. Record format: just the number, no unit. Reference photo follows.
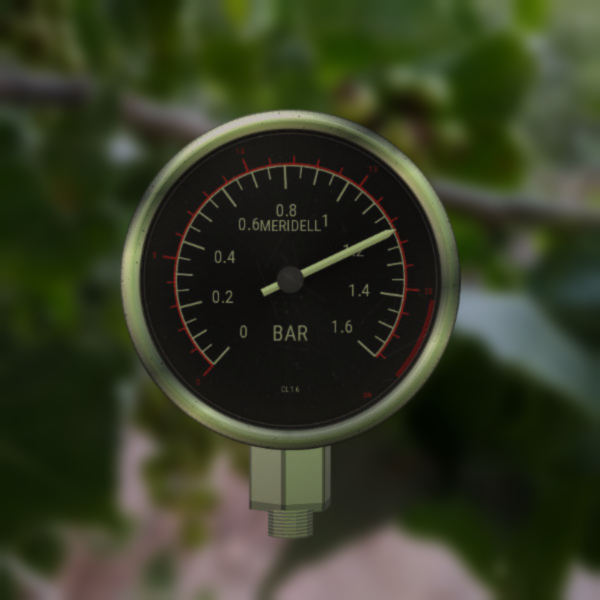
1.2
